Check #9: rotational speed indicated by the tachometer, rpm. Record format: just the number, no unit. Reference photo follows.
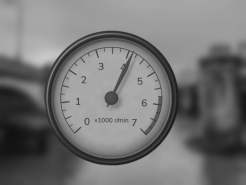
4125
